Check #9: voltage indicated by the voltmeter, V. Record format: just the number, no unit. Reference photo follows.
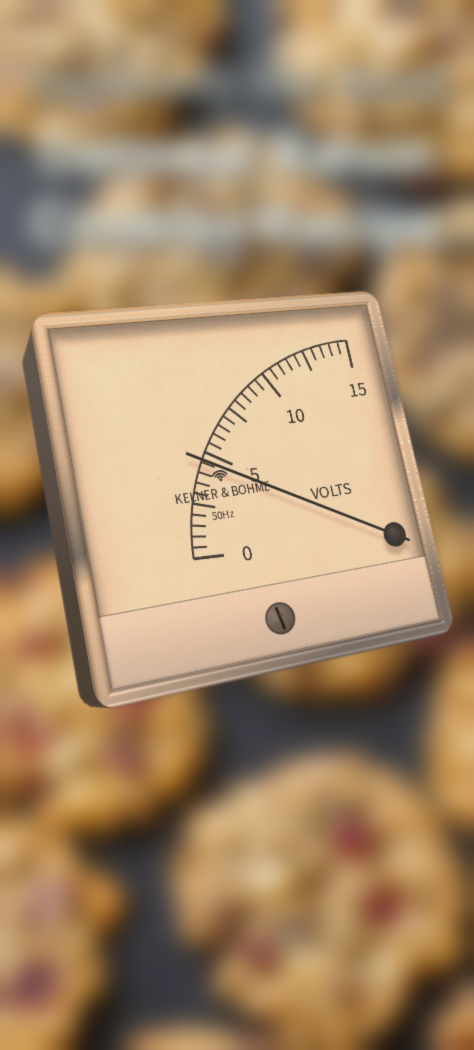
4.5
